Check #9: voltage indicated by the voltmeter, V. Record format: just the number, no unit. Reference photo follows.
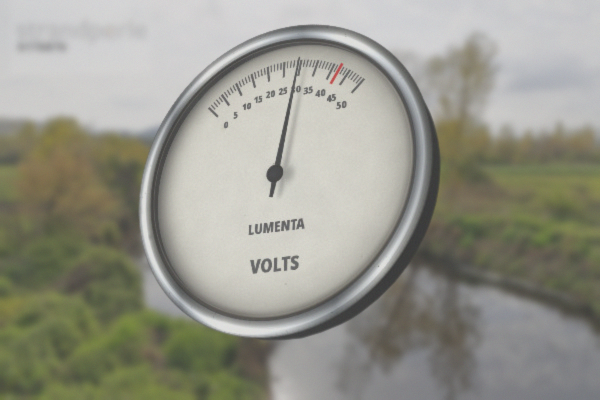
30
